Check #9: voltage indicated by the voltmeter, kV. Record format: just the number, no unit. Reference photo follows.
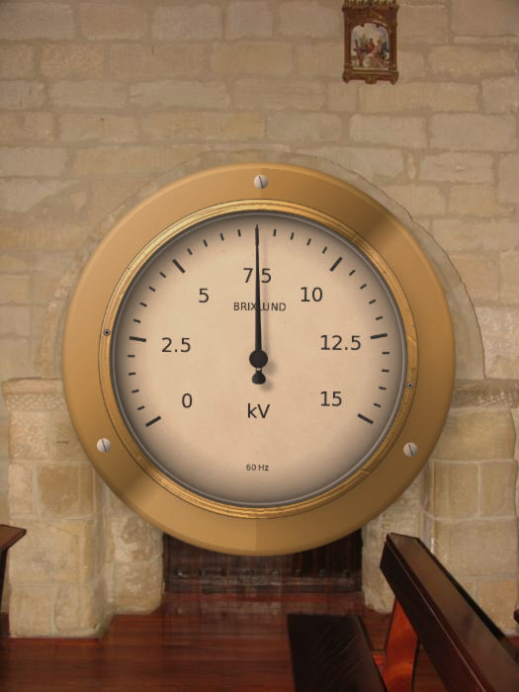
7.5
